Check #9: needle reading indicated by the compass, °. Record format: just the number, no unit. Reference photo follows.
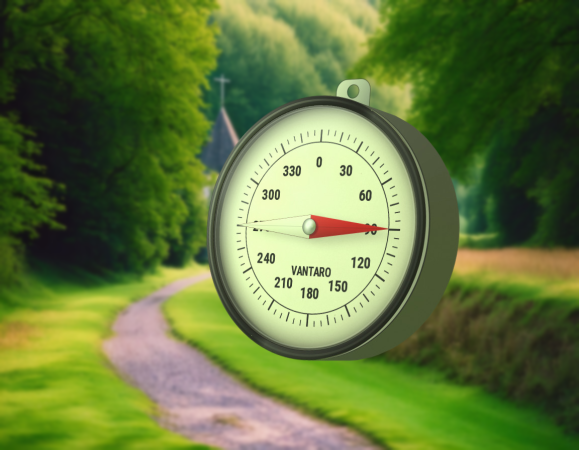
90
